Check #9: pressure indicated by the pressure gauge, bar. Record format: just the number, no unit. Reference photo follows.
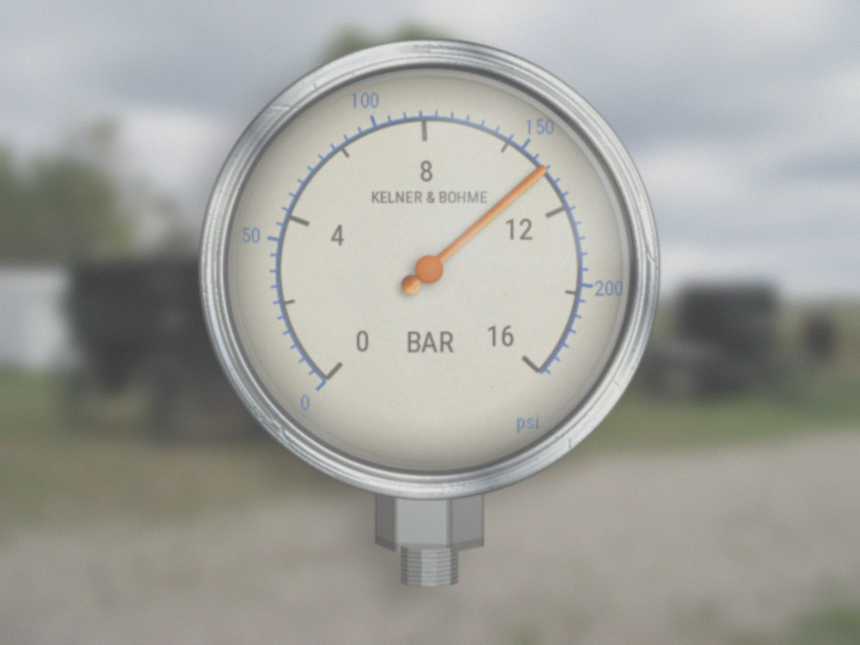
11
